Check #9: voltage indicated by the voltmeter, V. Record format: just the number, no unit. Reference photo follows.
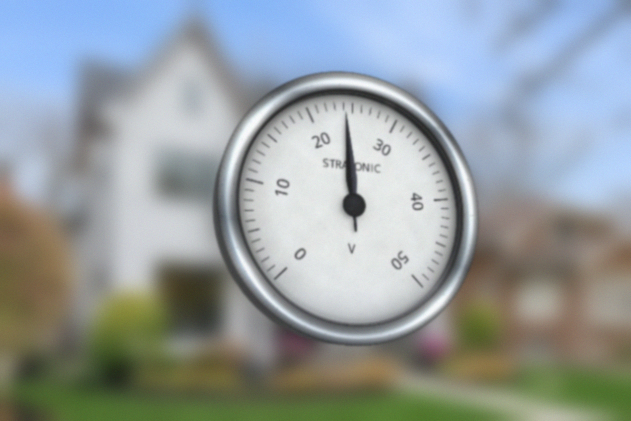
24
